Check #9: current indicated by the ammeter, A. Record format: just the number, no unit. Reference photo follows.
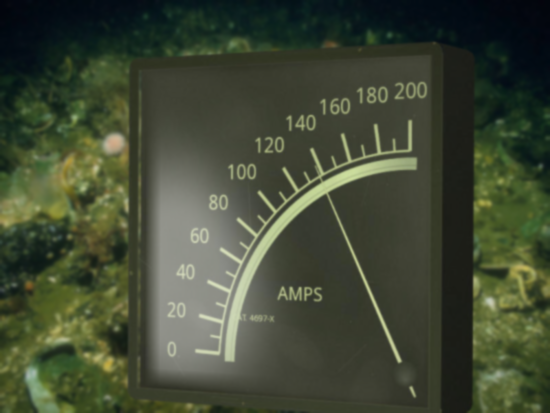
140
